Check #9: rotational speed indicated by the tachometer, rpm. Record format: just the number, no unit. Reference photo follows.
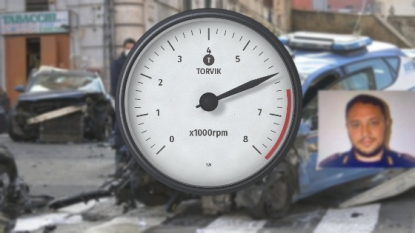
6000
